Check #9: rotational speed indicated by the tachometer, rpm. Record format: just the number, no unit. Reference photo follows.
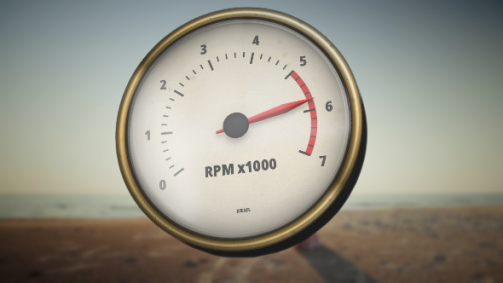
5800
